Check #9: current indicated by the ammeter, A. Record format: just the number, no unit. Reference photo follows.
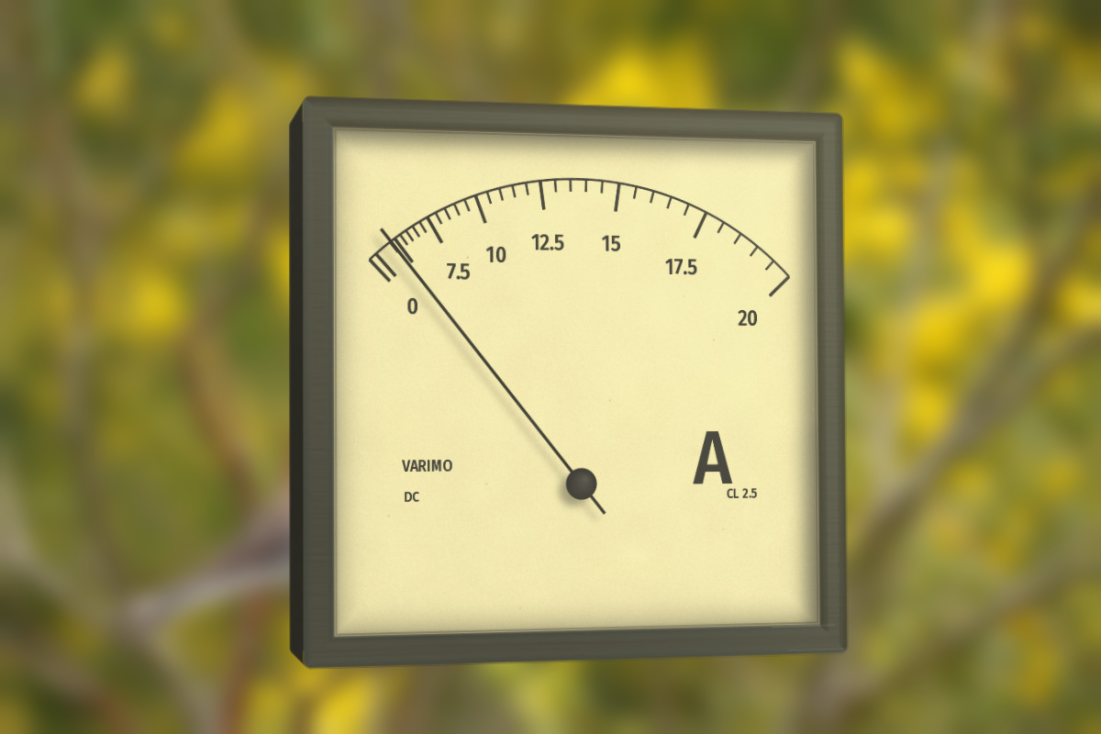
4.5
